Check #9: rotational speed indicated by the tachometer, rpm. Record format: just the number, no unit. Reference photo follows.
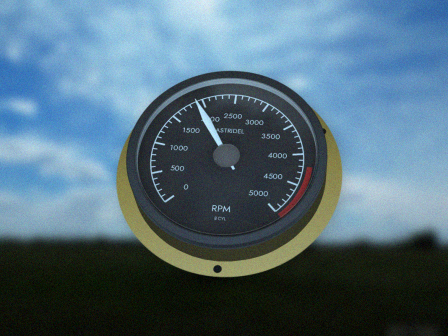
1900
